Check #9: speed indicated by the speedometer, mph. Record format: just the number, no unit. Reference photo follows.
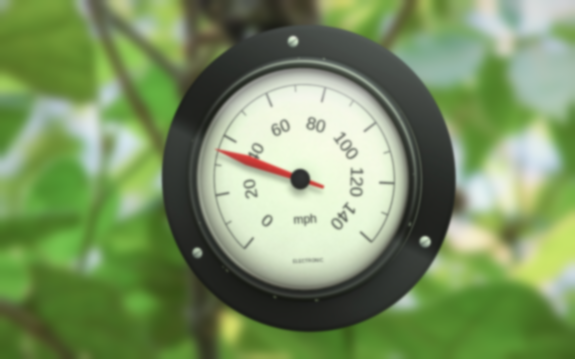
35
